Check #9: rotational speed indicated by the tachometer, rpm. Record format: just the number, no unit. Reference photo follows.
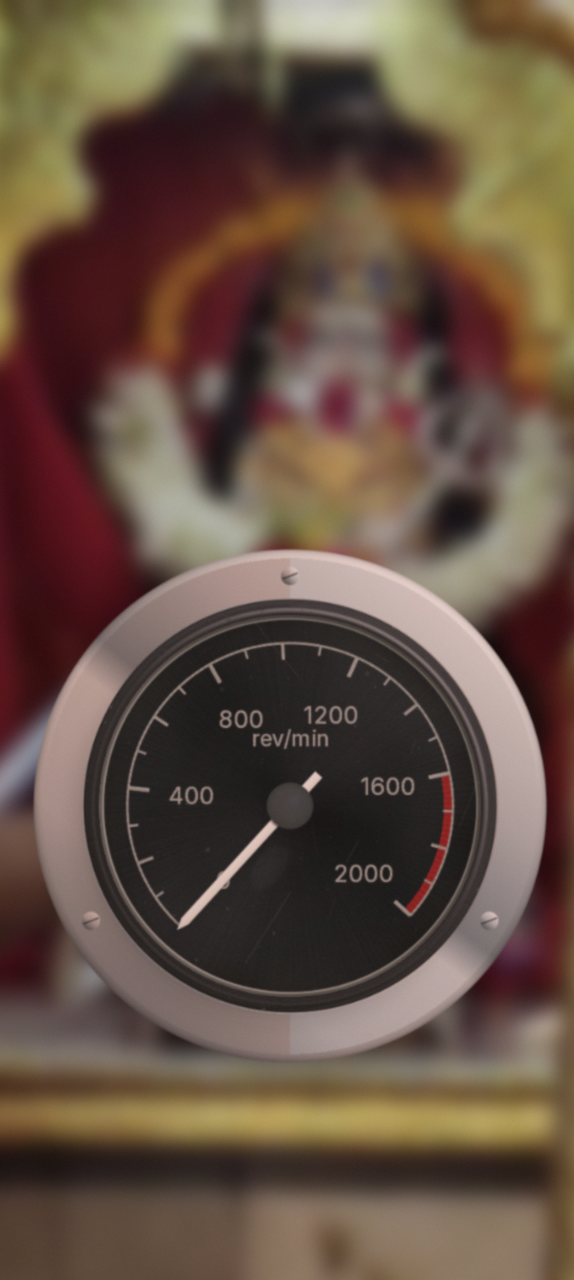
0
